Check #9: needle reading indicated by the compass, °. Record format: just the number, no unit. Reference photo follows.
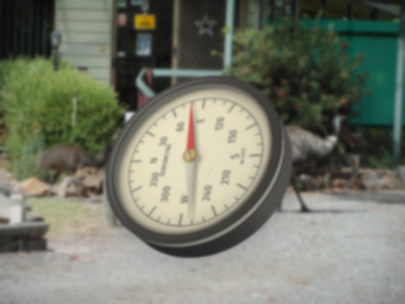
80
